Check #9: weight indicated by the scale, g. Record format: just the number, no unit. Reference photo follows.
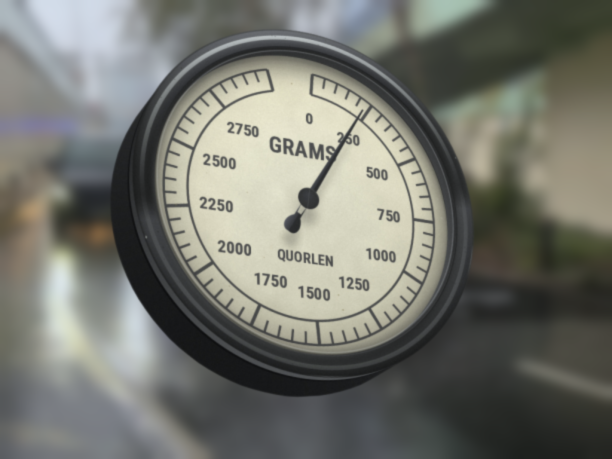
225
